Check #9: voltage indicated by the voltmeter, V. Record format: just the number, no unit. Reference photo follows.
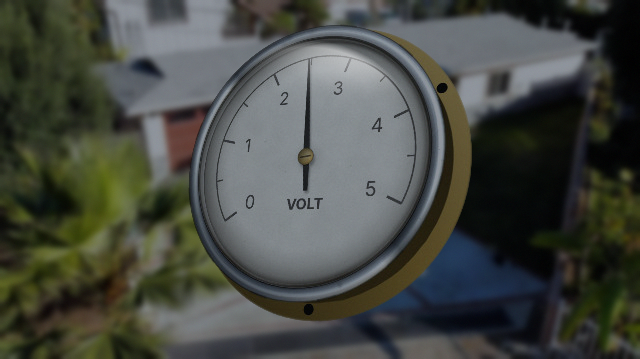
2.5
